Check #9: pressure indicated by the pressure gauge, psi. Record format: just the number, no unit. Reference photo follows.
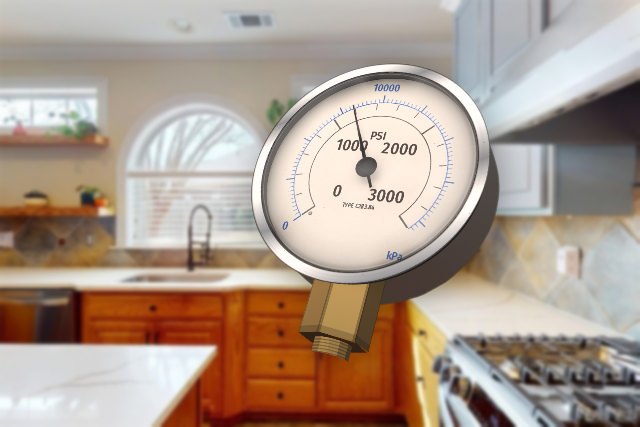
1200
